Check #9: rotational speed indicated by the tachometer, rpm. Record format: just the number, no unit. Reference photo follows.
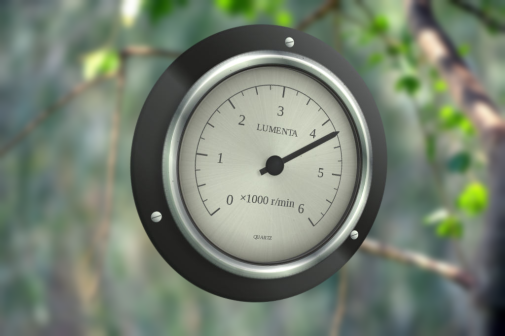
4250
